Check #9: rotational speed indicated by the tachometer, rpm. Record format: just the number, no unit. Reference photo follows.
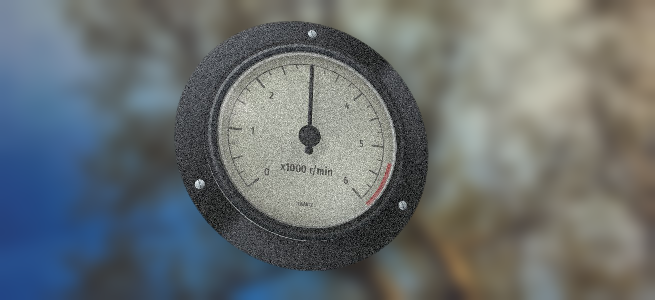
3000
